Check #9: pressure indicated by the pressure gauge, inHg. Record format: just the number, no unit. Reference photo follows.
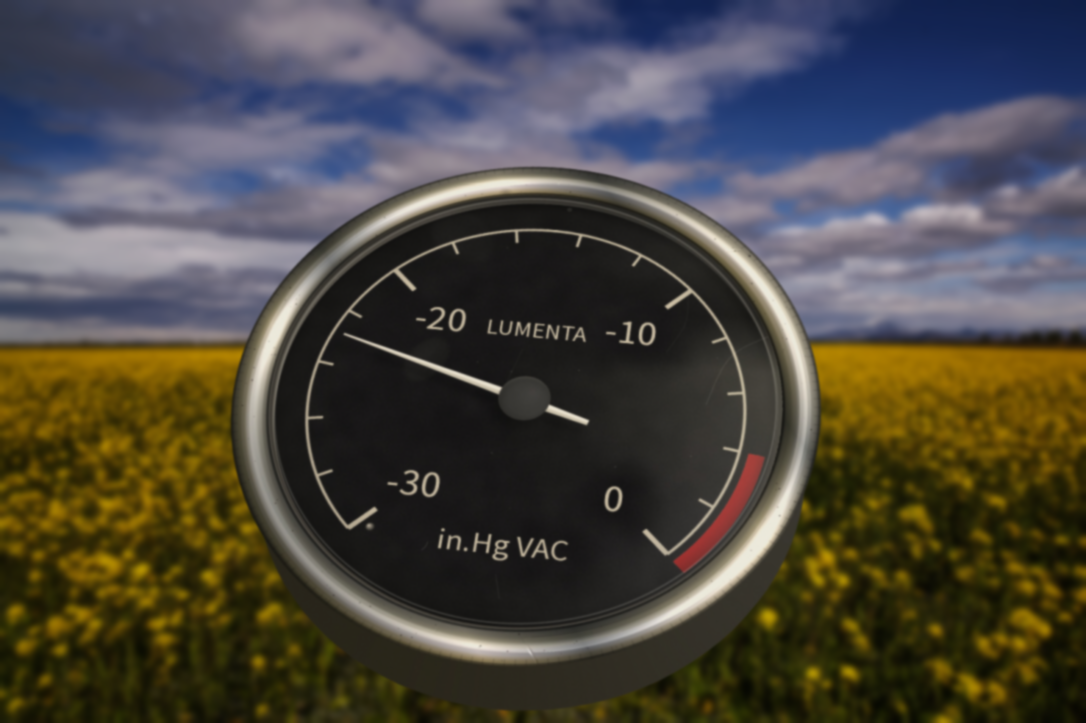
-23
